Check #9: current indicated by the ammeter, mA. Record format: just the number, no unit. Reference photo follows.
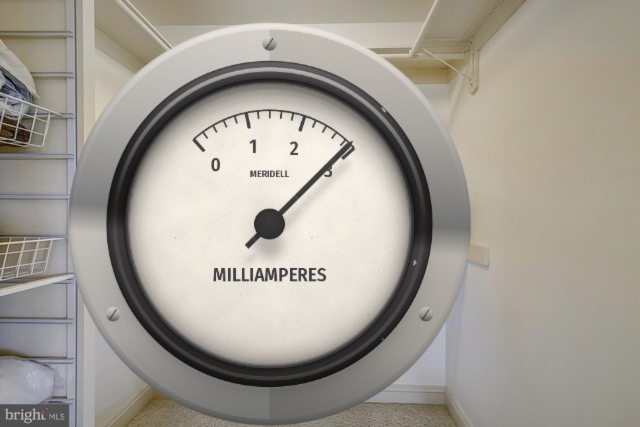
2.9
